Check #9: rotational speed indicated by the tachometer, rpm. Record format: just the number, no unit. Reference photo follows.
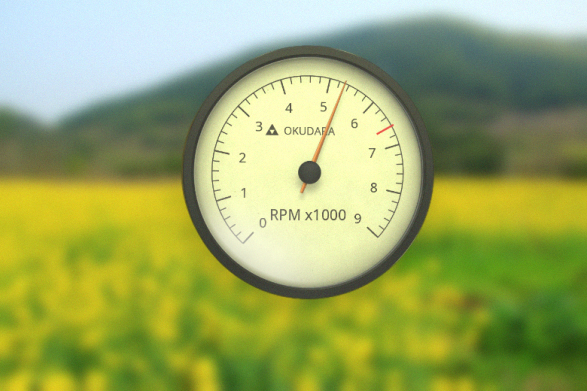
5300
